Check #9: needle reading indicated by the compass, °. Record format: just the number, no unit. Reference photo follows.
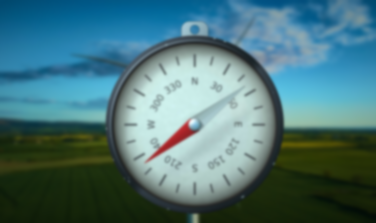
232.5
